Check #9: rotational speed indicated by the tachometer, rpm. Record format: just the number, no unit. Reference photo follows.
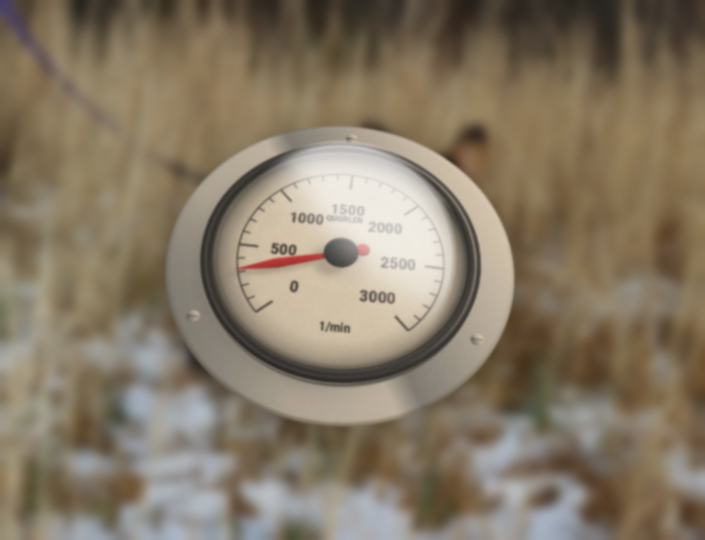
300
